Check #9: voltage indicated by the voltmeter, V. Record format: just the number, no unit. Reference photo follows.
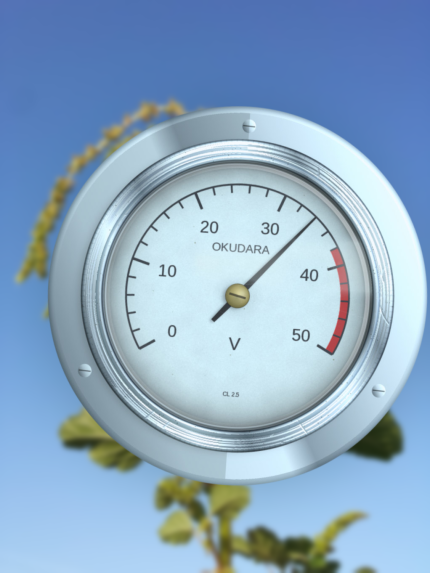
34
